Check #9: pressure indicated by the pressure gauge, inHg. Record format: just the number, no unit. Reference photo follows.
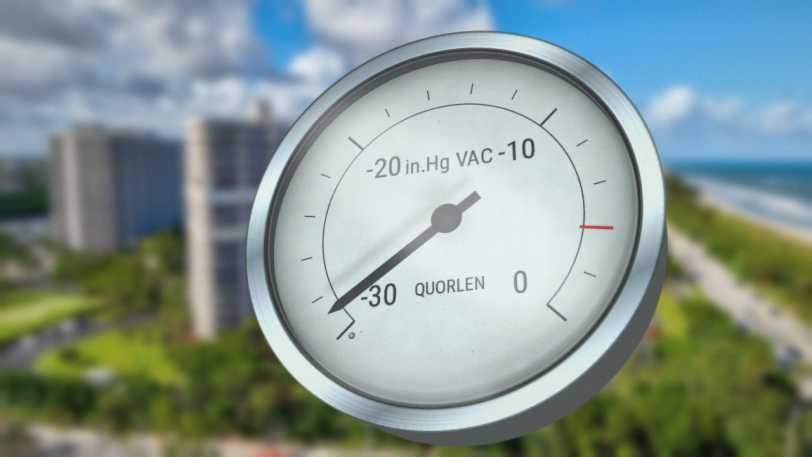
-29
